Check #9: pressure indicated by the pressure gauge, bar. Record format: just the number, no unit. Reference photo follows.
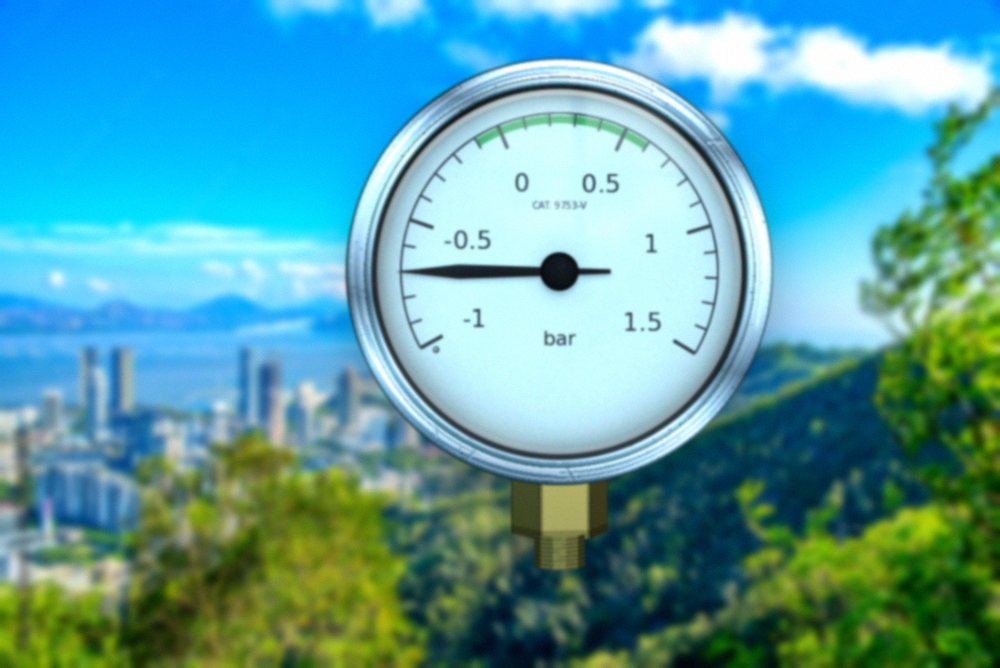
-0.7
